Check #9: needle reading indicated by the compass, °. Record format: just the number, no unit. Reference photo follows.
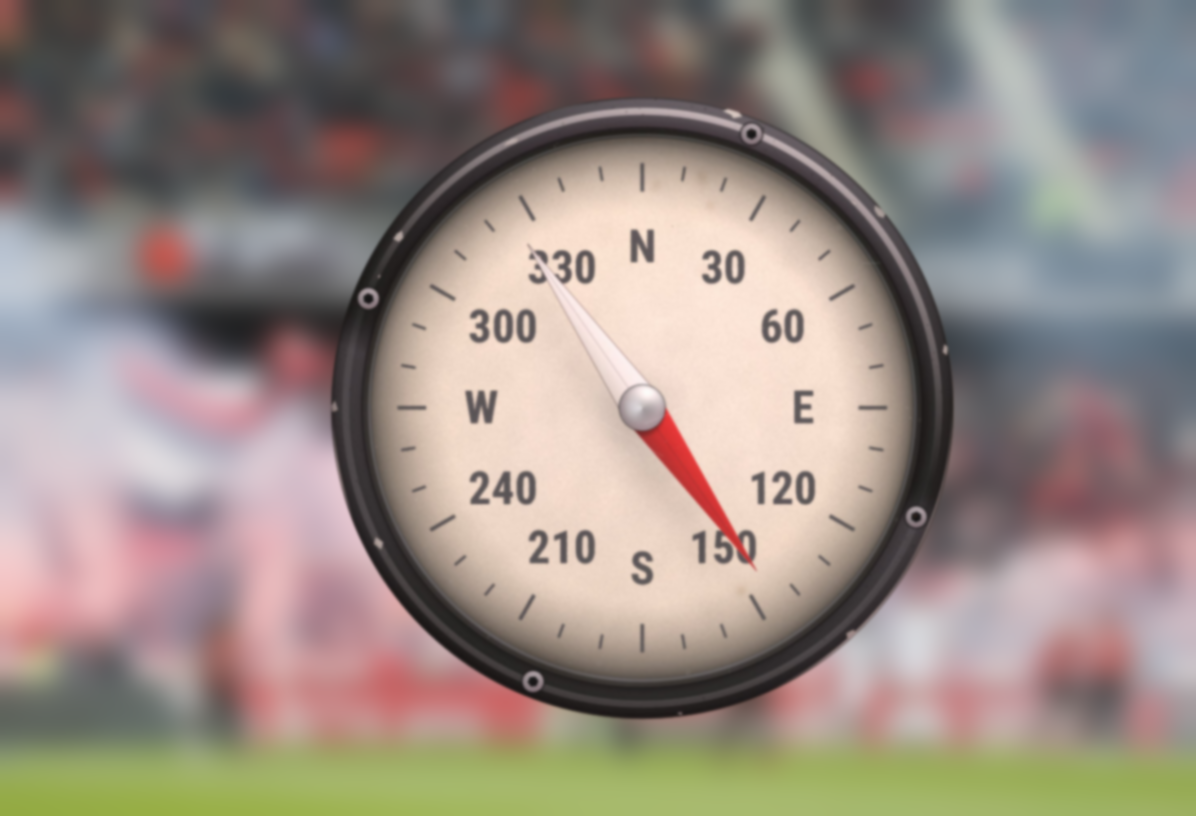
145
